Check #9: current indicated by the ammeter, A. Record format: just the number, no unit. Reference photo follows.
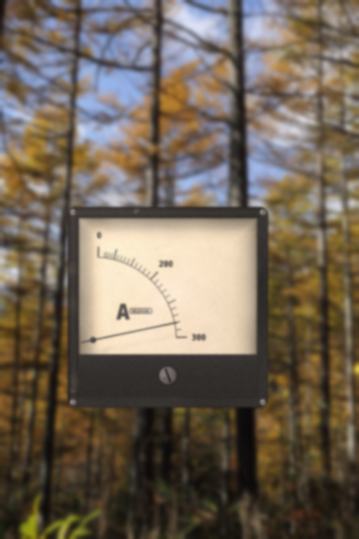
280
